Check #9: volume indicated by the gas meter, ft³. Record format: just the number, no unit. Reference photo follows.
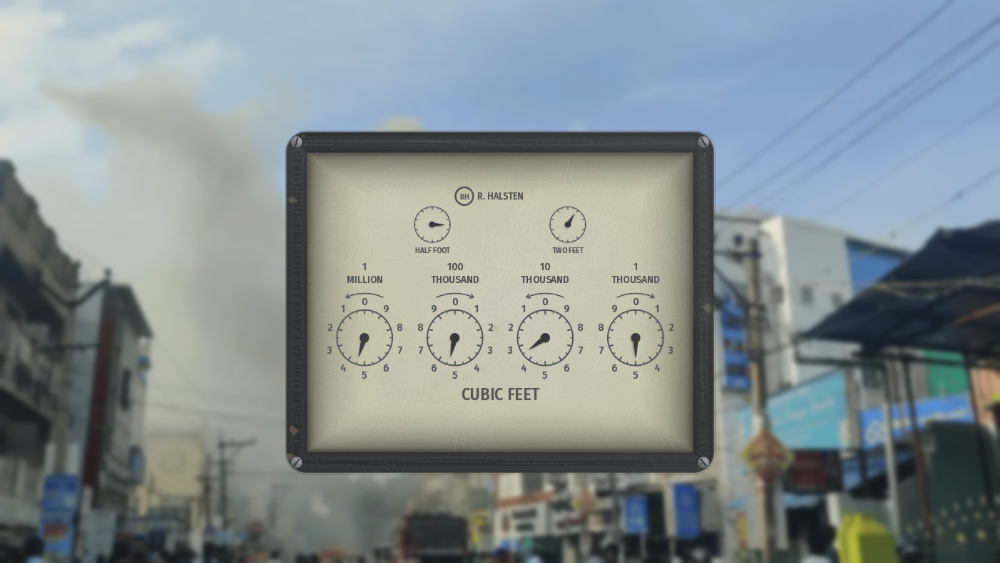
453500
